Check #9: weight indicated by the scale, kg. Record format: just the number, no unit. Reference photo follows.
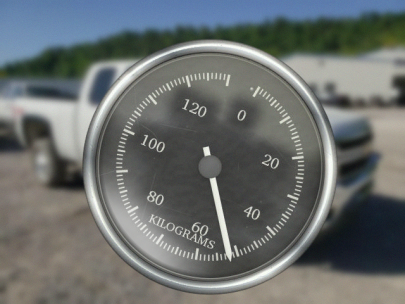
52
